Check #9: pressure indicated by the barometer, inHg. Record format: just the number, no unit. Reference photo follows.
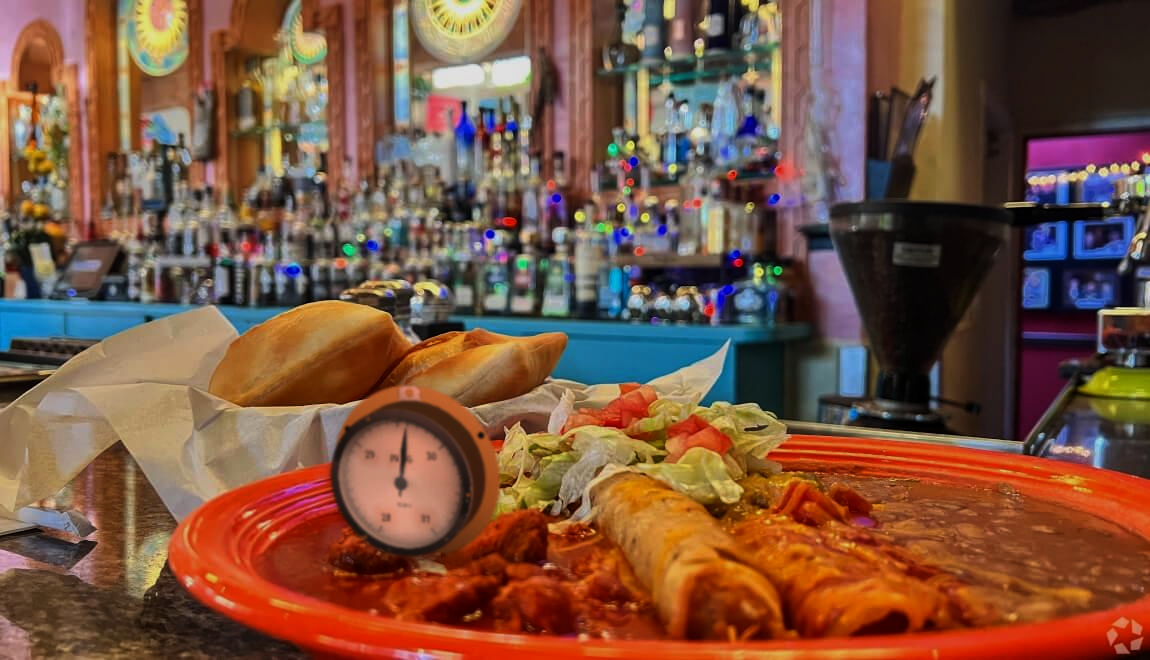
29.6
